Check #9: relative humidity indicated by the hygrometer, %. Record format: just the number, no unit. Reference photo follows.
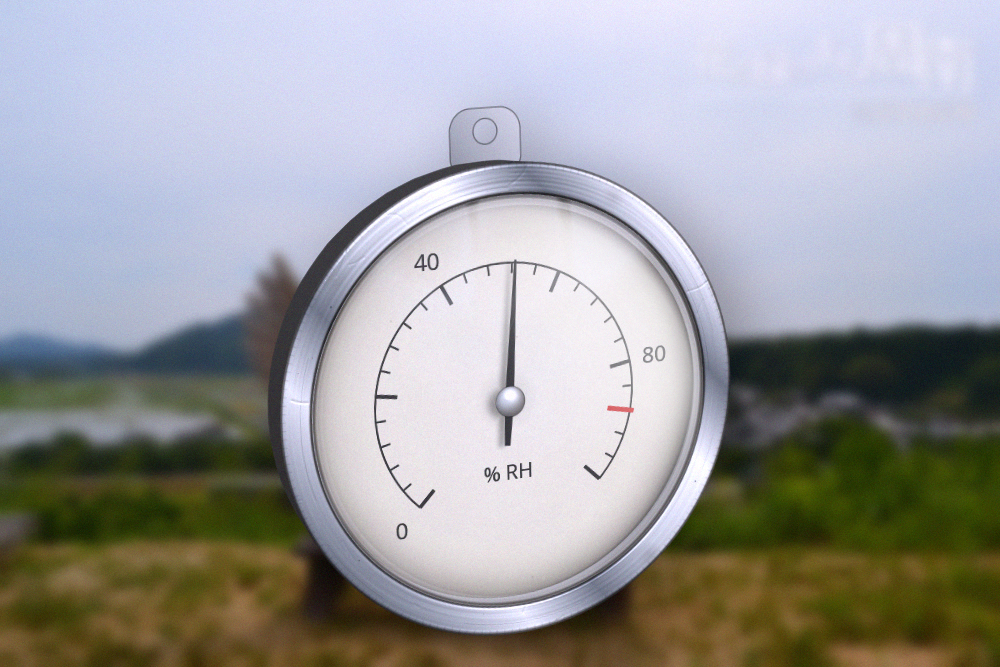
52
